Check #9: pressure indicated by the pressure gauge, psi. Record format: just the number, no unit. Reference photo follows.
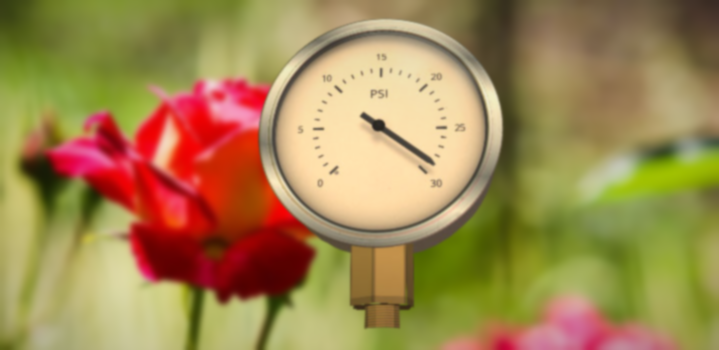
29
